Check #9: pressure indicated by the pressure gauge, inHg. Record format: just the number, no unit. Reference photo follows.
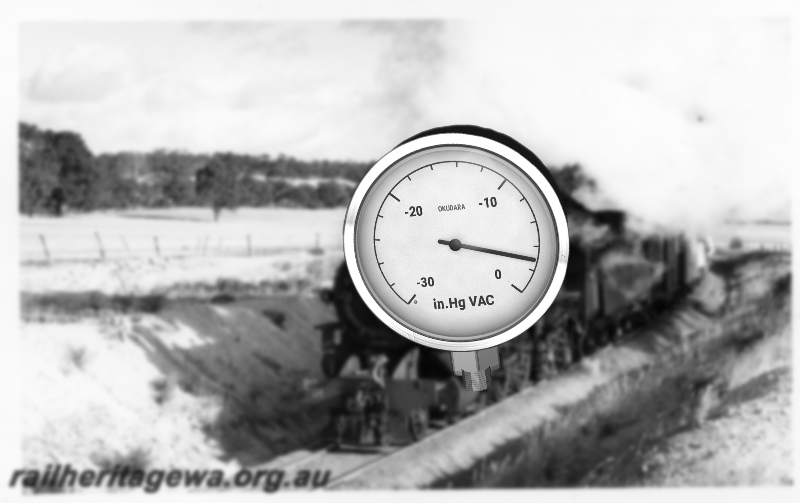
-3
